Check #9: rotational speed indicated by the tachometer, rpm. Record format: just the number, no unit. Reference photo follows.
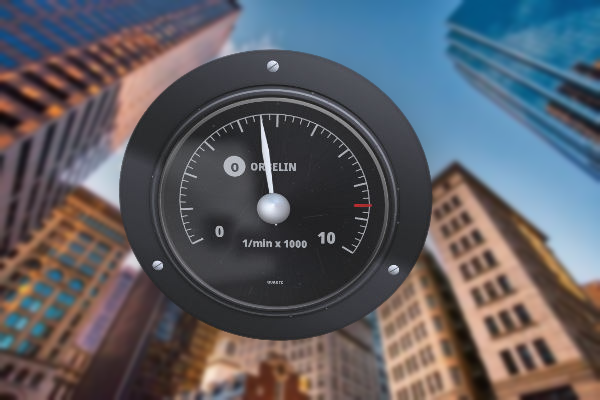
4600
